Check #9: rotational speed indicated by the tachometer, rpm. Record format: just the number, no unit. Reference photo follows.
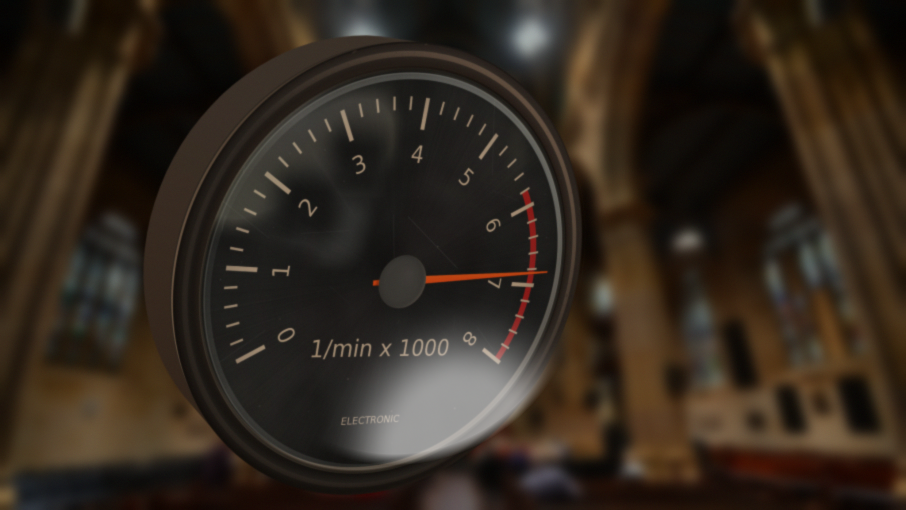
6800
